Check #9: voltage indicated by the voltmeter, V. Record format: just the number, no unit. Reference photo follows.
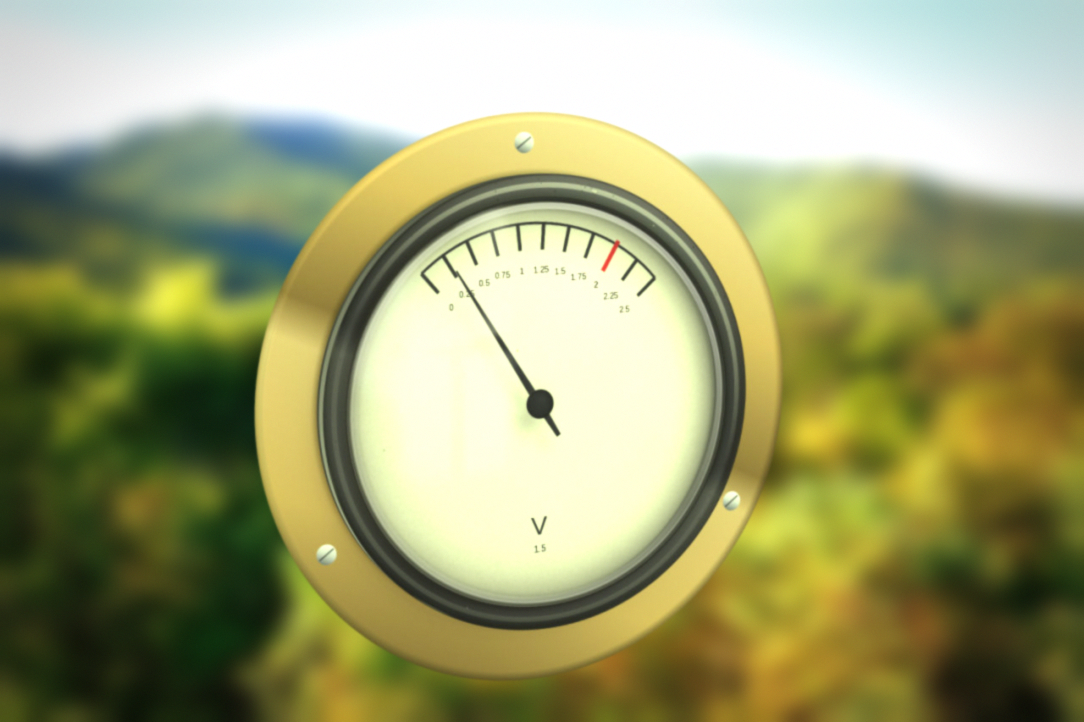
0.25
